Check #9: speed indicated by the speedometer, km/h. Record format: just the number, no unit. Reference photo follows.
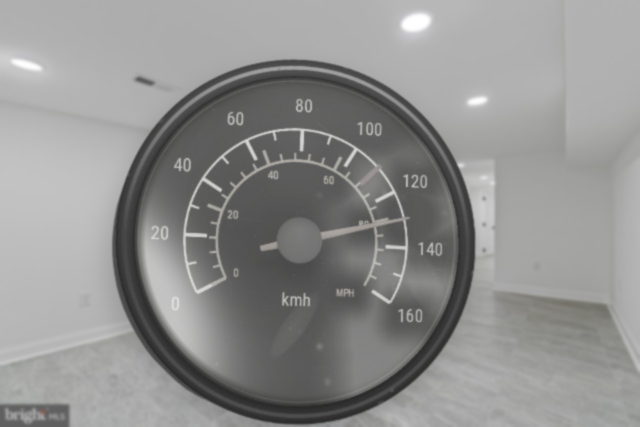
130
